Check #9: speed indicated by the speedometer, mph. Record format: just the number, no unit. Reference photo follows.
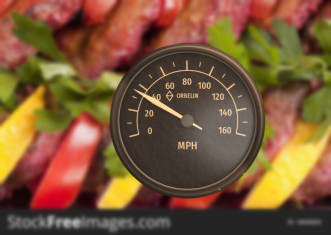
35
